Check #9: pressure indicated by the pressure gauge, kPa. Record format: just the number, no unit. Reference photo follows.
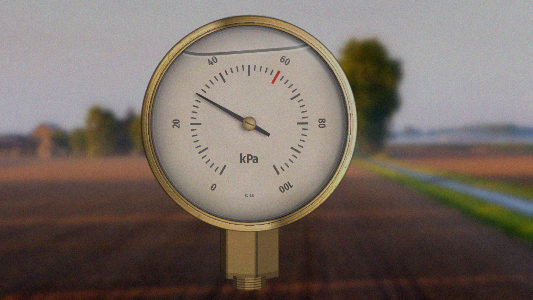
30
